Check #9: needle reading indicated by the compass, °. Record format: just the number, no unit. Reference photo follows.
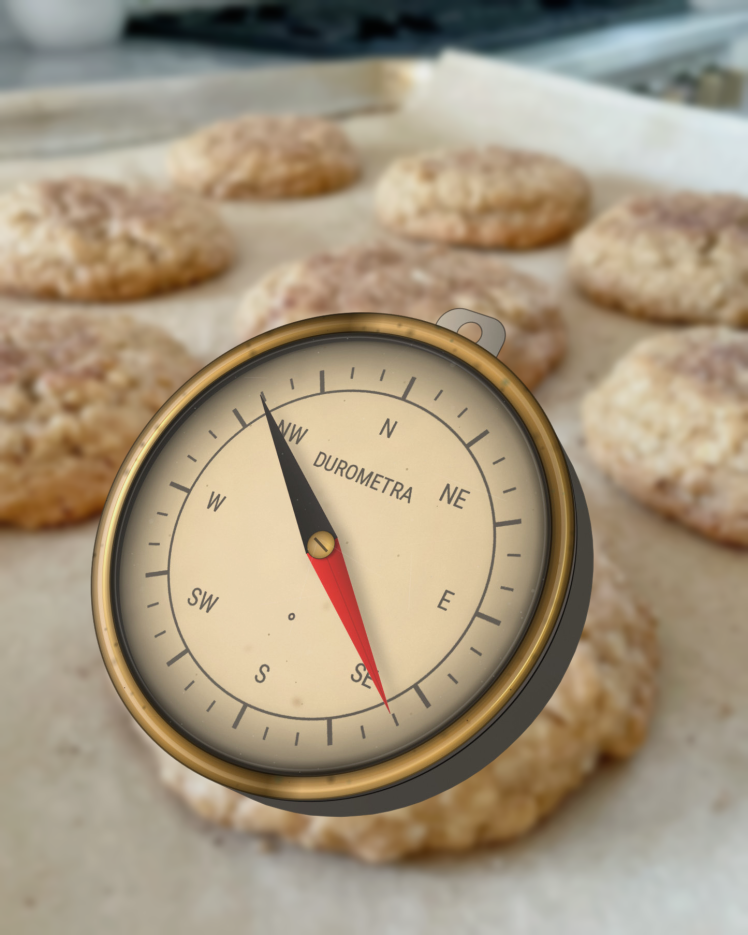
130
